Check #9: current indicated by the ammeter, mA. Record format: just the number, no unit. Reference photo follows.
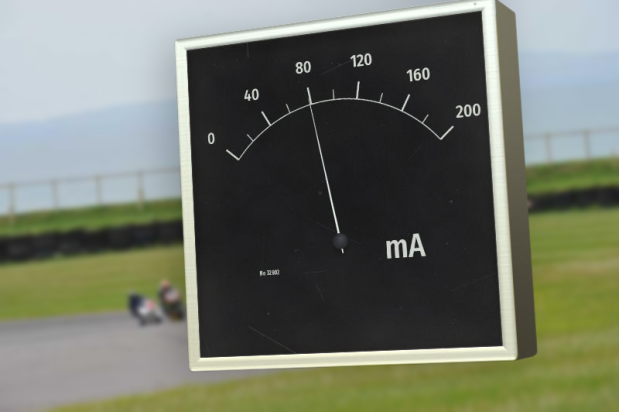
80
